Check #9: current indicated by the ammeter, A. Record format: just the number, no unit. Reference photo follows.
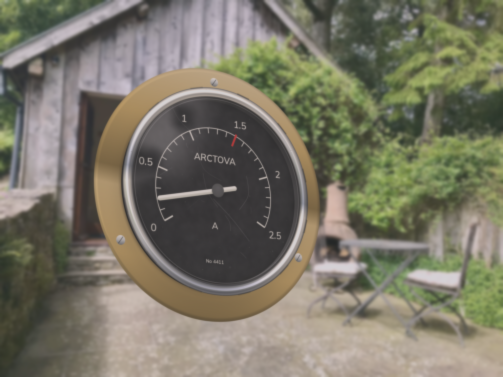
0.2
